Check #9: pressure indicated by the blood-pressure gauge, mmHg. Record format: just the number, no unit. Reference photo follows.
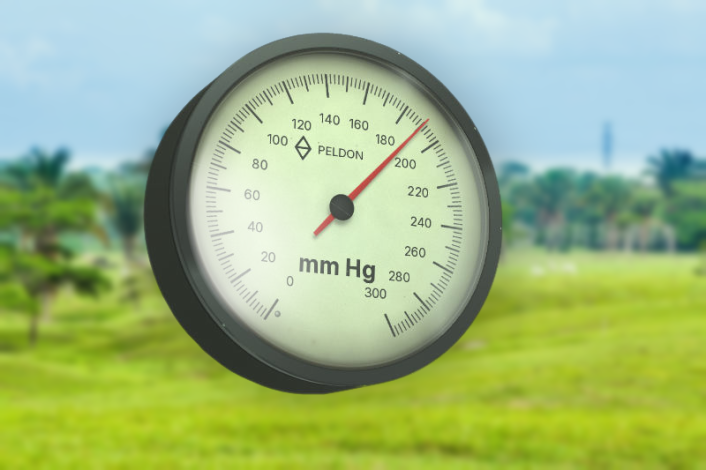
190
